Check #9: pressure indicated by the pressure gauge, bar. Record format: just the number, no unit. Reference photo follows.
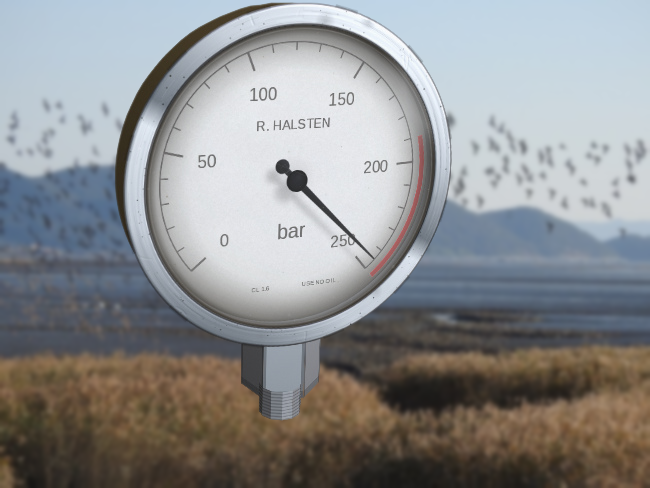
245
